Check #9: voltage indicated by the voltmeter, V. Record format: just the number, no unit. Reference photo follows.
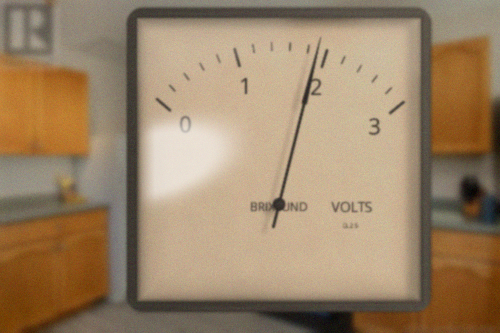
1.9
